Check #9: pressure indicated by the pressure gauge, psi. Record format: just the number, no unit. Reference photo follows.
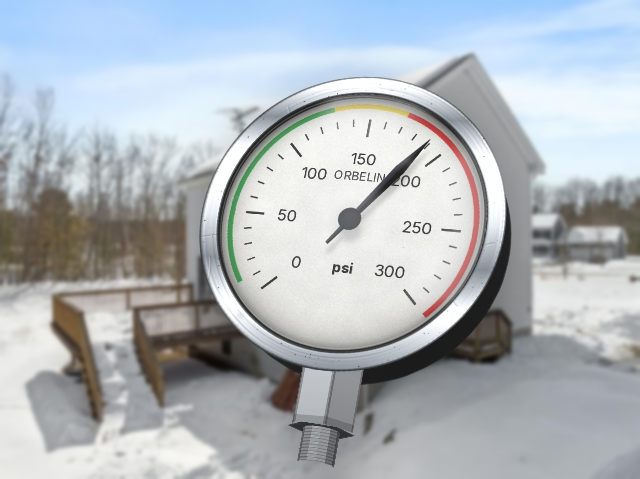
190
